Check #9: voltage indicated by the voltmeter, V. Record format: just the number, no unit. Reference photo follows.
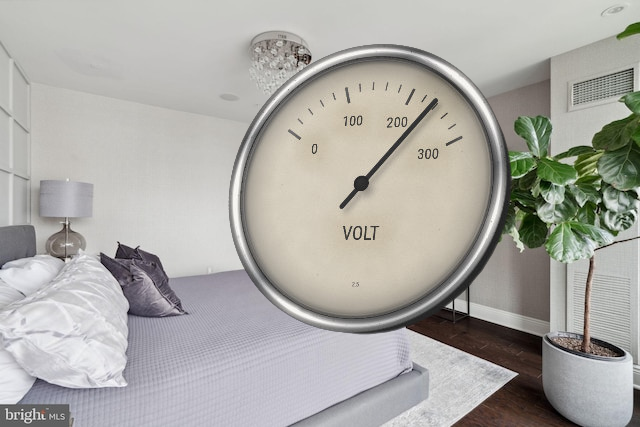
240
